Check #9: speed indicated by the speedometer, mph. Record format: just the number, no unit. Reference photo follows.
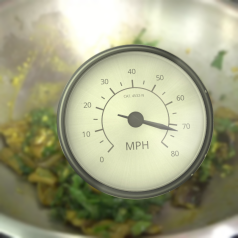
72.5
